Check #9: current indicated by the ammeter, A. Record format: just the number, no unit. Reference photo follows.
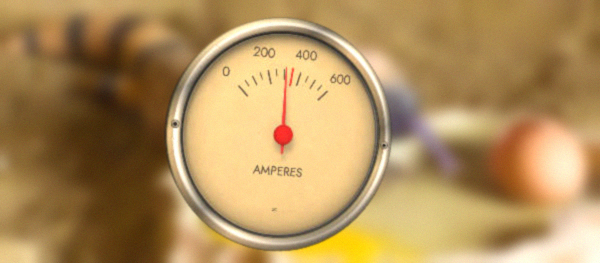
300
